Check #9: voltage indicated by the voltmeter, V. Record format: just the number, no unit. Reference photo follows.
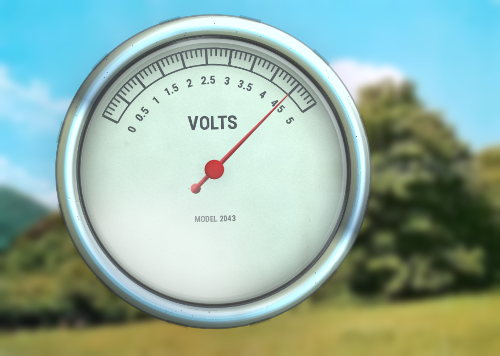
4.5
